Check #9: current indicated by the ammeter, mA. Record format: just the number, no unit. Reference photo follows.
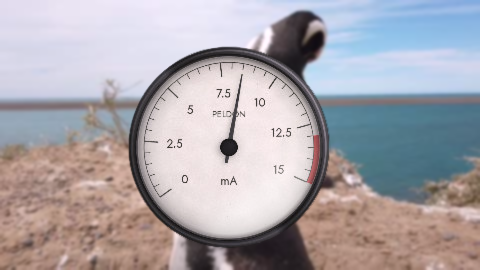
8.5
